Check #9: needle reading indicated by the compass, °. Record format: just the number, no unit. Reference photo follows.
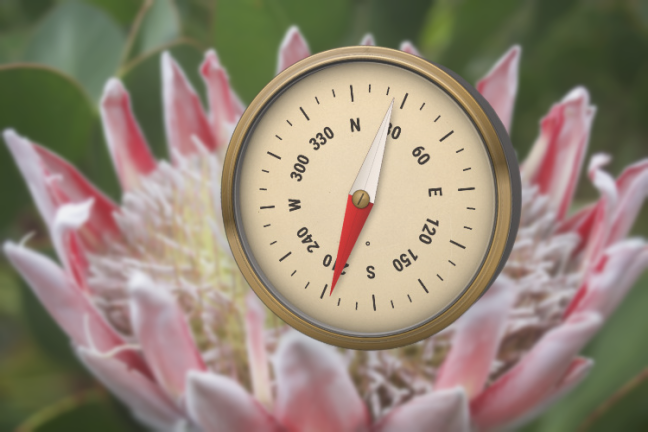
205
